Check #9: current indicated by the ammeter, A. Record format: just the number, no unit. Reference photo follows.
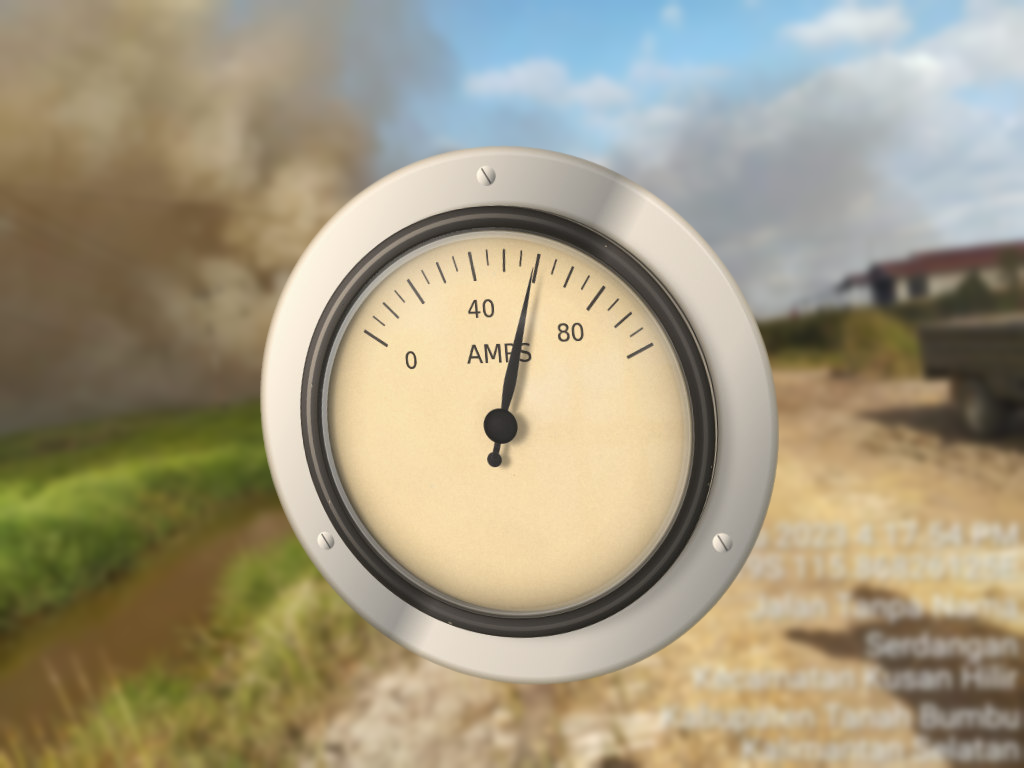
60
